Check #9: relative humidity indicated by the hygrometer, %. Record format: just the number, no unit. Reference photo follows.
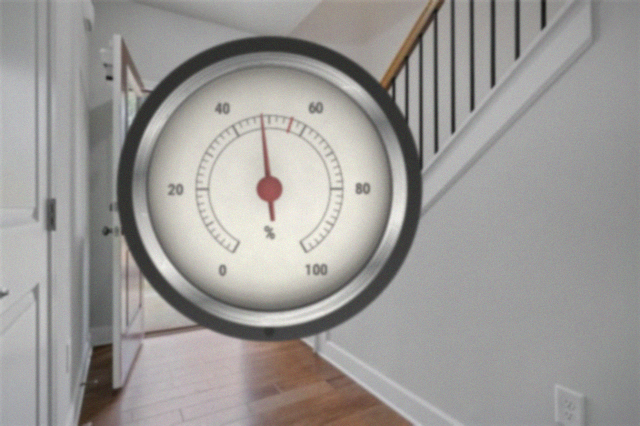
48
